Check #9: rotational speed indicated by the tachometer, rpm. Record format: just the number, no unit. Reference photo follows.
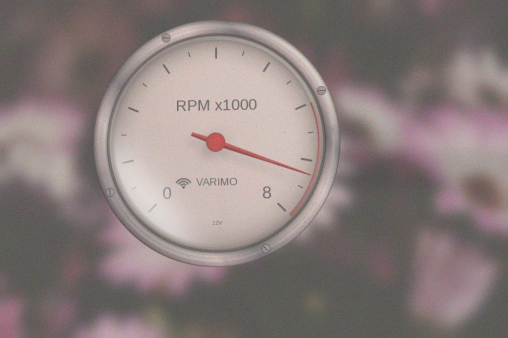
7250
